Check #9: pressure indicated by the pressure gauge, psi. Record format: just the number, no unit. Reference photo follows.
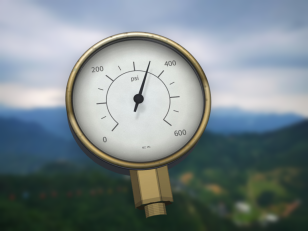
350
